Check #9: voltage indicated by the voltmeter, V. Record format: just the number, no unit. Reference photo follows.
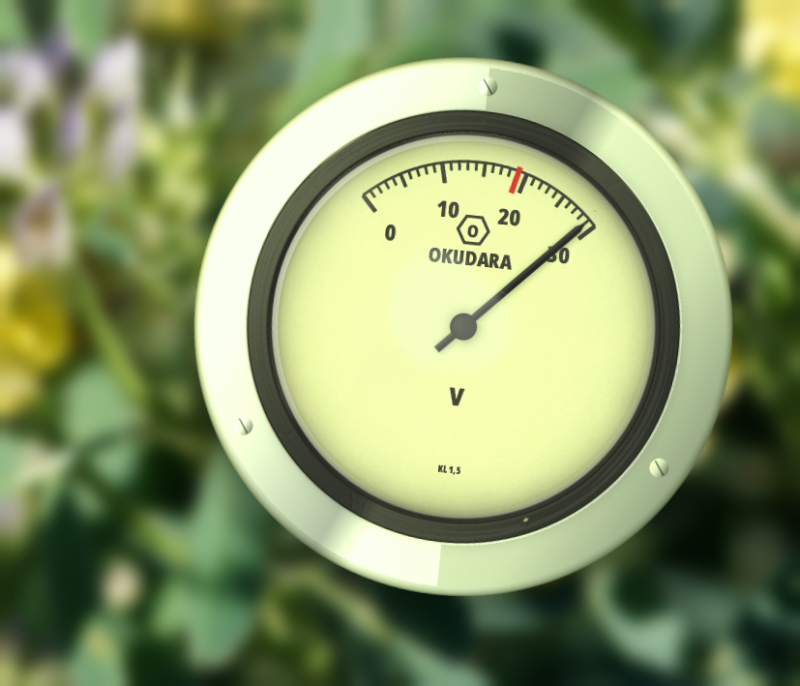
29
